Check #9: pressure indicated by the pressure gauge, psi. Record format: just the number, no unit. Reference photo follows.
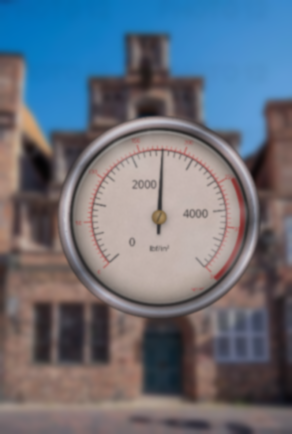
2500
